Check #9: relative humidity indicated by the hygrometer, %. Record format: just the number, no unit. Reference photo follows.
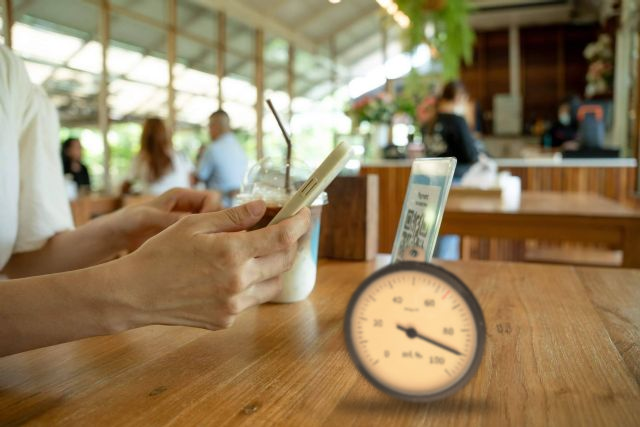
90
